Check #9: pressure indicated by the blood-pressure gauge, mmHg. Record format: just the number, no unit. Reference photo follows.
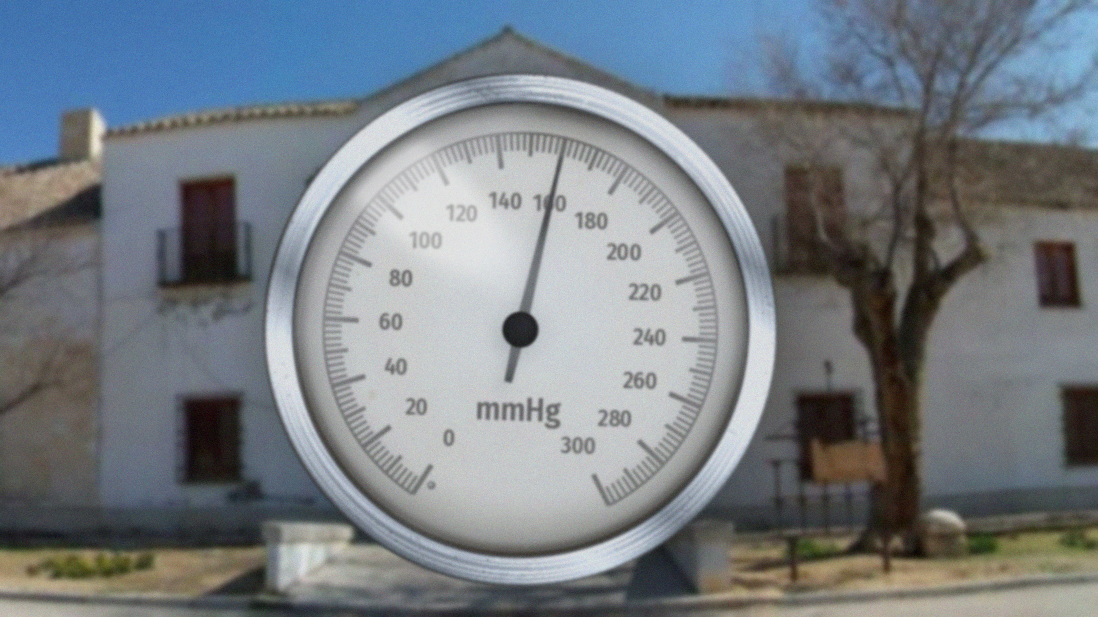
160
